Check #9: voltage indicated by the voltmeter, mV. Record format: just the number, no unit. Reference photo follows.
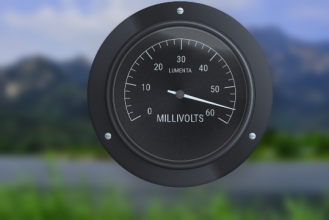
56
